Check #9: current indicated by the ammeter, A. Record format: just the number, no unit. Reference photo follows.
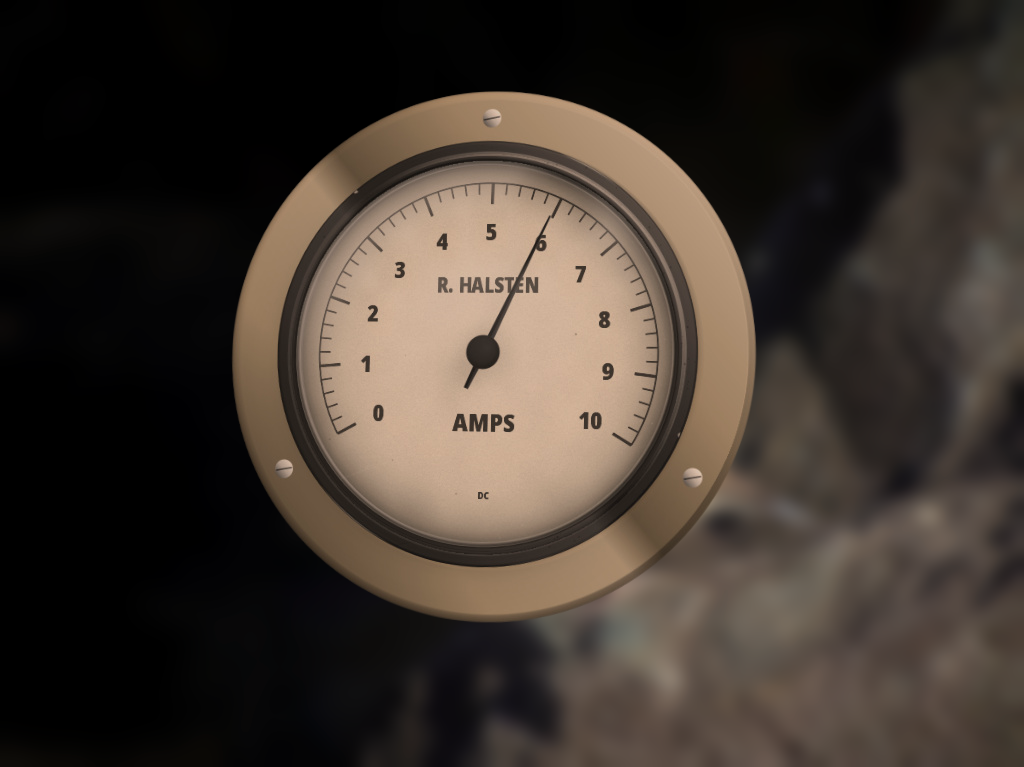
6
